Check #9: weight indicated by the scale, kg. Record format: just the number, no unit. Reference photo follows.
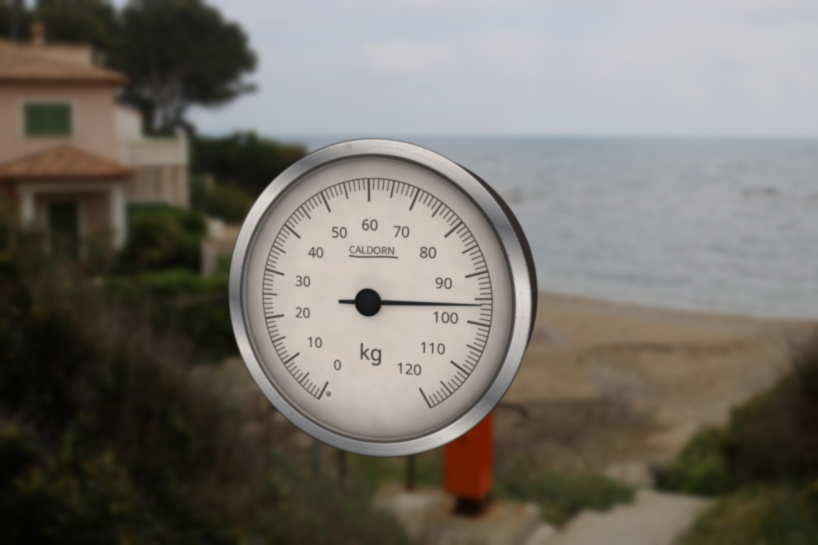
96
